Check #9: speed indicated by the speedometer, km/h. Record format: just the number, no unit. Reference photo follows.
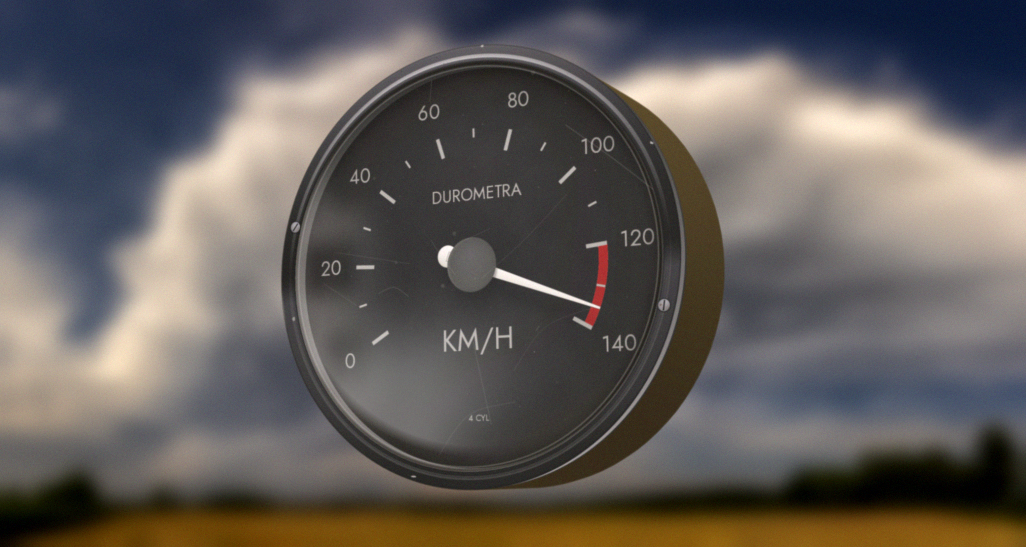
135
